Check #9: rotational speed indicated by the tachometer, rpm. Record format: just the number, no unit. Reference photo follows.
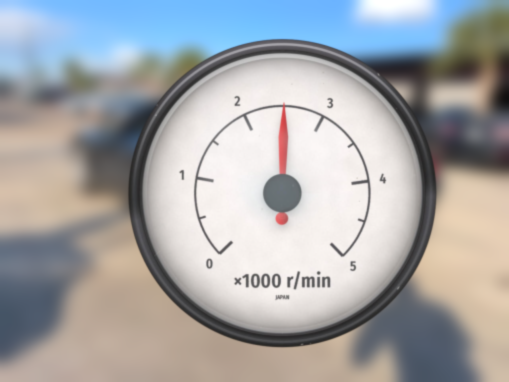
2500
